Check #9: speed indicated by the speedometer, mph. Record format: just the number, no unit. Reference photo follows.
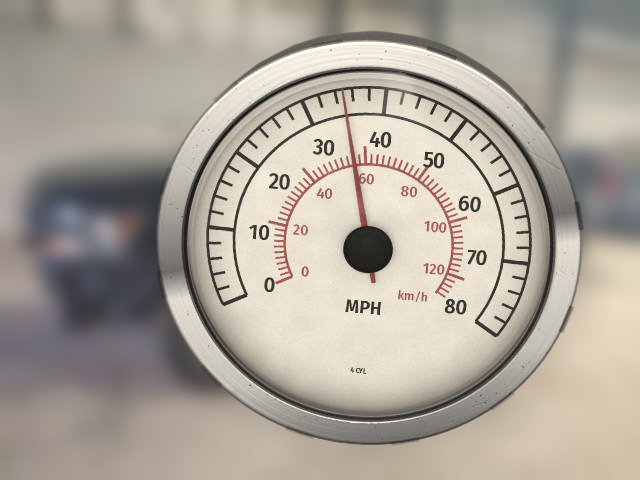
35
